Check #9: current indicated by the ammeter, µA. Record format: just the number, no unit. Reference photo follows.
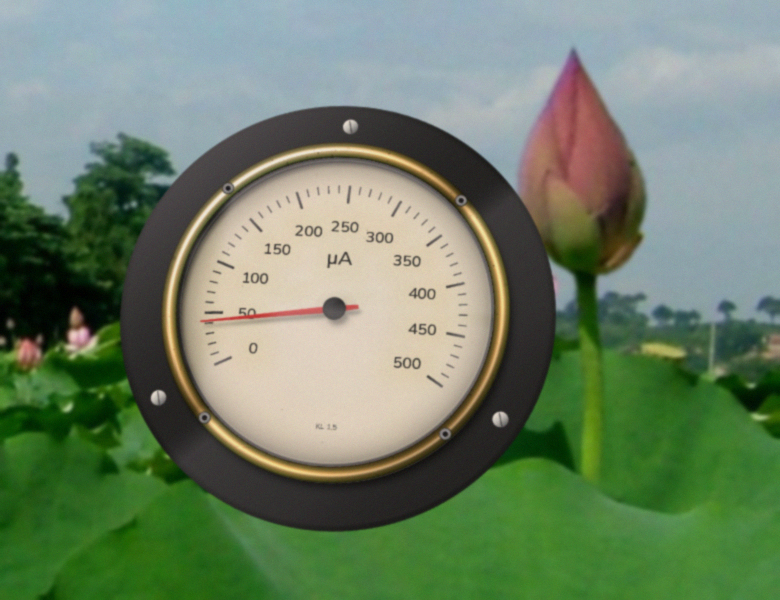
40
